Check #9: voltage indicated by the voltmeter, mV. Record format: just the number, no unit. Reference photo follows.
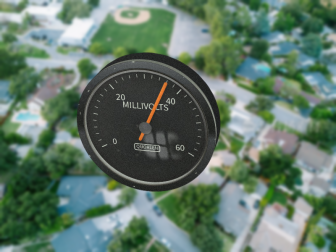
36
